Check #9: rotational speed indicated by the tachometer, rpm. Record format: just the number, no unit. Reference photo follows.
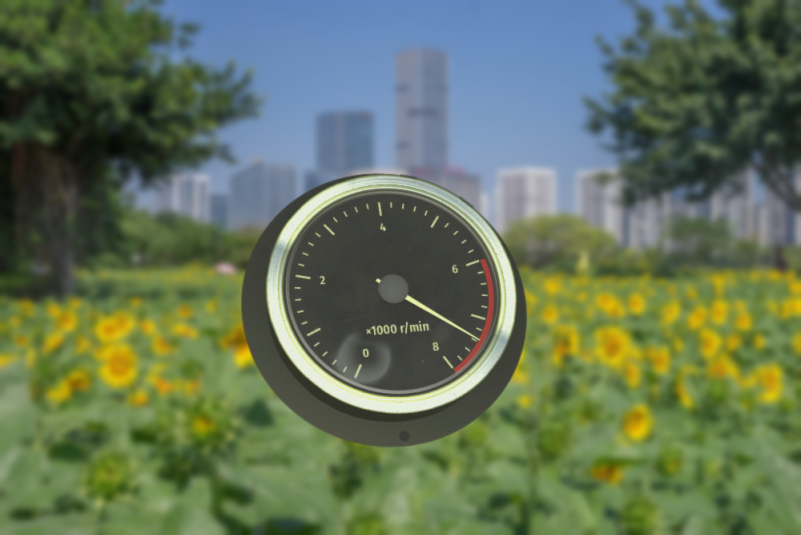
7400
